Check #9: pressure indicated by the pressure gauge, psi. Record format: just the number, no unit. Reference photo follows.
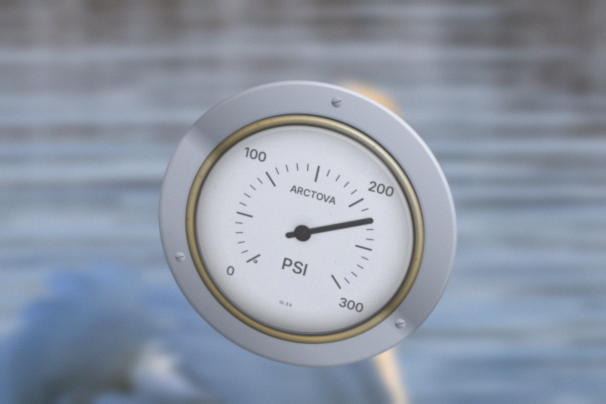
220
